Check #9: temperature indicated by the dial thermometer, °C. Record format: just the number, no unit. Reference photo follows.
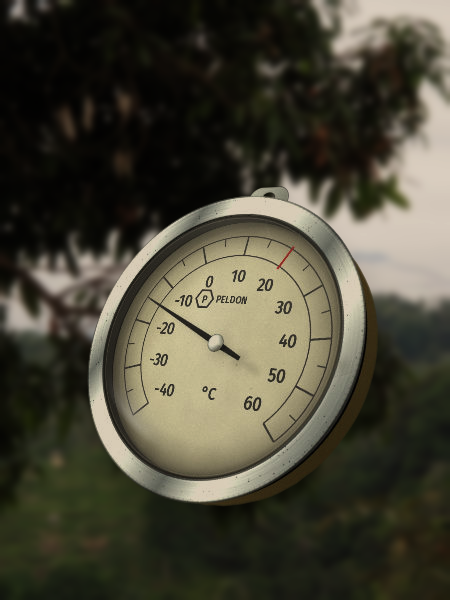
-15
